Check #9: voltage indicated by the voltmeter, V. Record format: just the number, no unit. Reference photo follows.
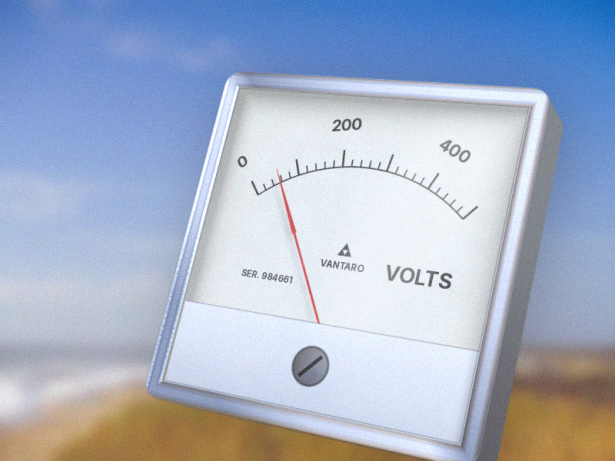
60
